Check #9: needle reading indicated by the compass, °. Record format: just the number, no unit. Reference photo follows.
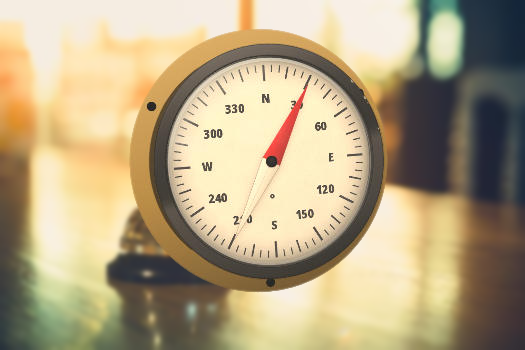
30
